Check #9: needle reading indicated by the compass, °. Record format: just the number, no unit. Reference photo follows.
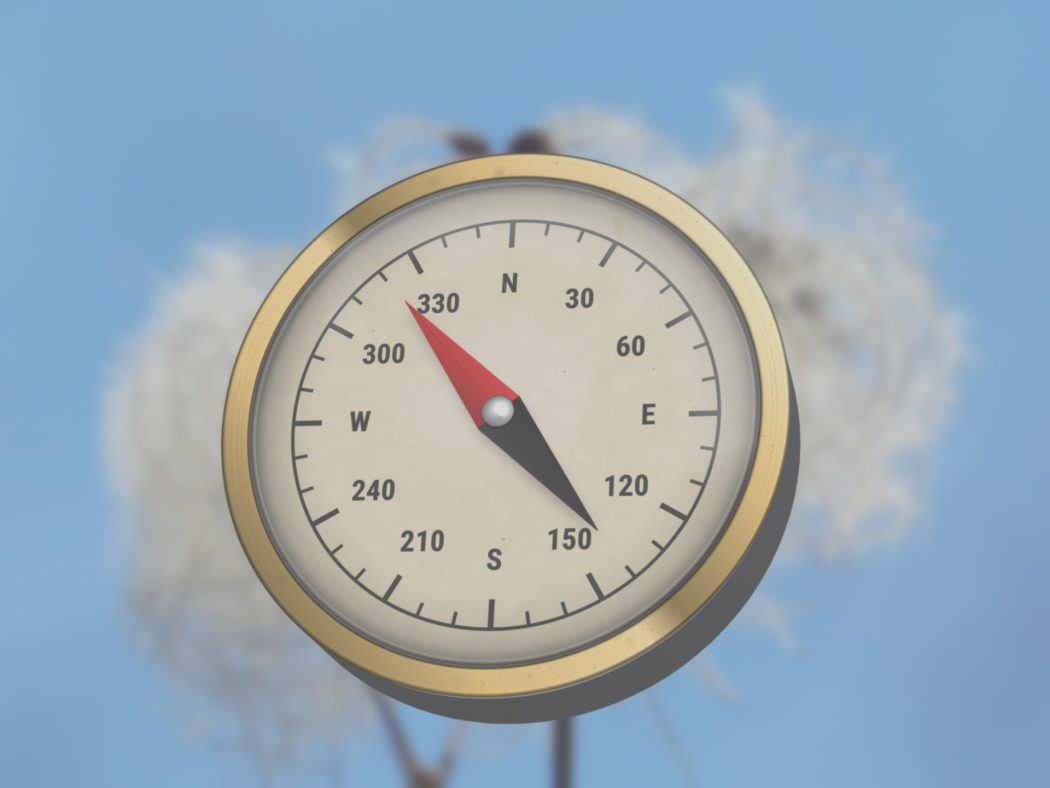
320
